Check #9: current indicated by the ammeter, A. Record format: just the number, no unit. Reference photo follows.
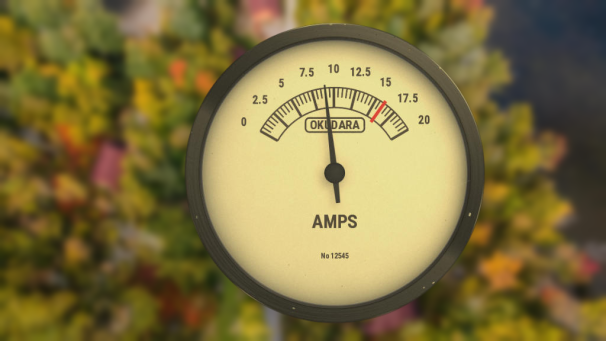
9
